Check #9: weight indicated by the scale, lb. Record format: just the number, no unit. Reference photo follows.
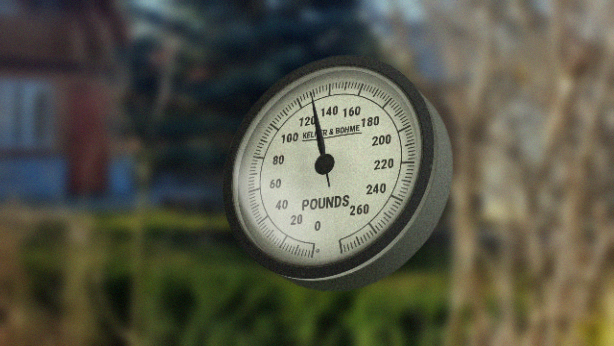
130
